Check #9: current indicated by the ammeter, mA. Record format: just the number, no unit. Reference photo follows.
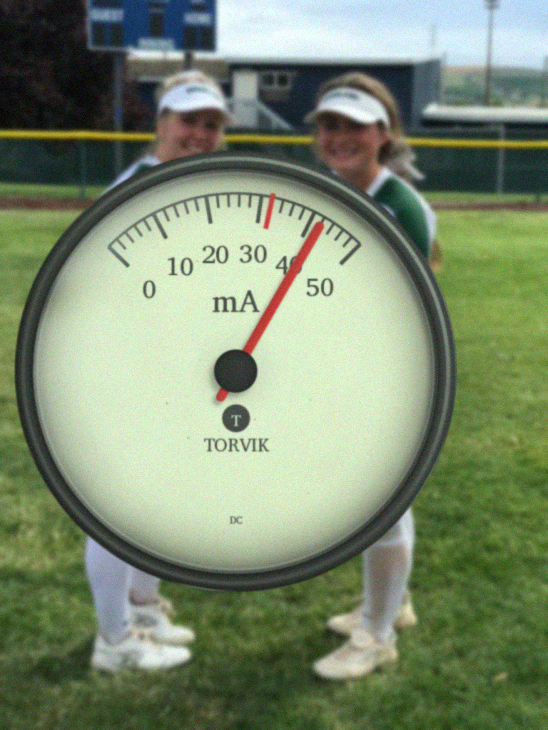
42
